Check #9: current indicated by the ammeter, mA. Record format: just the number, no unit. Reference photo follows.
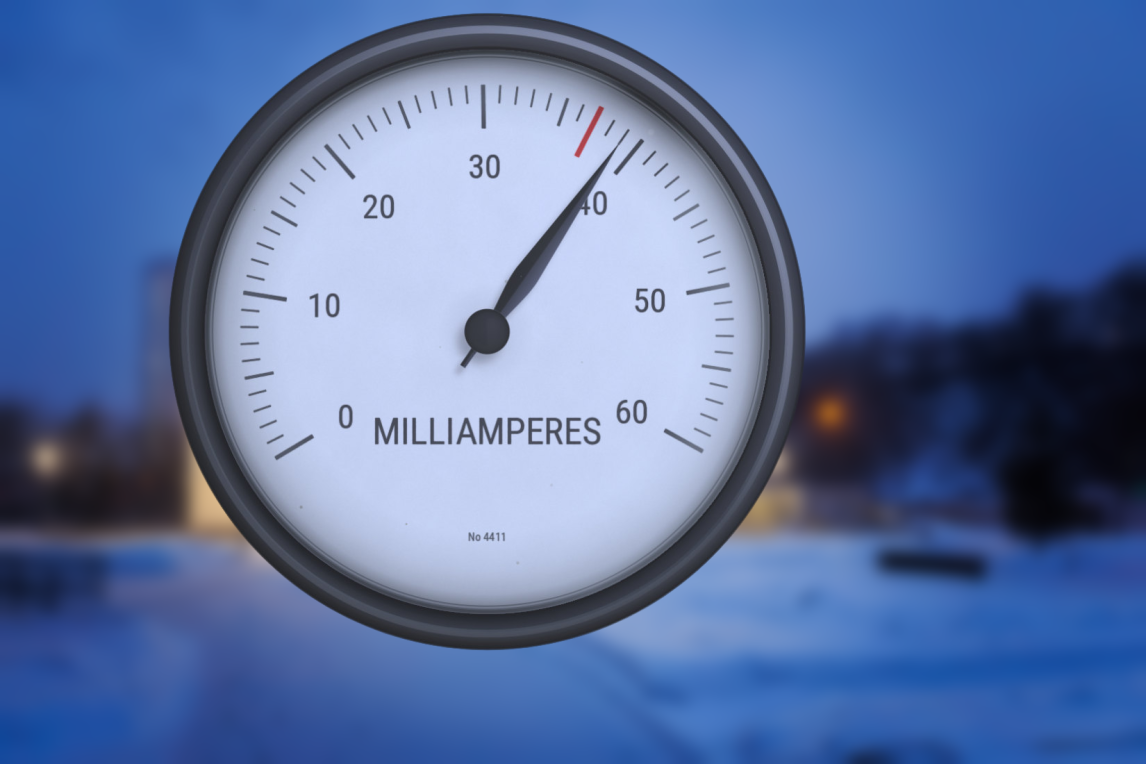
39
